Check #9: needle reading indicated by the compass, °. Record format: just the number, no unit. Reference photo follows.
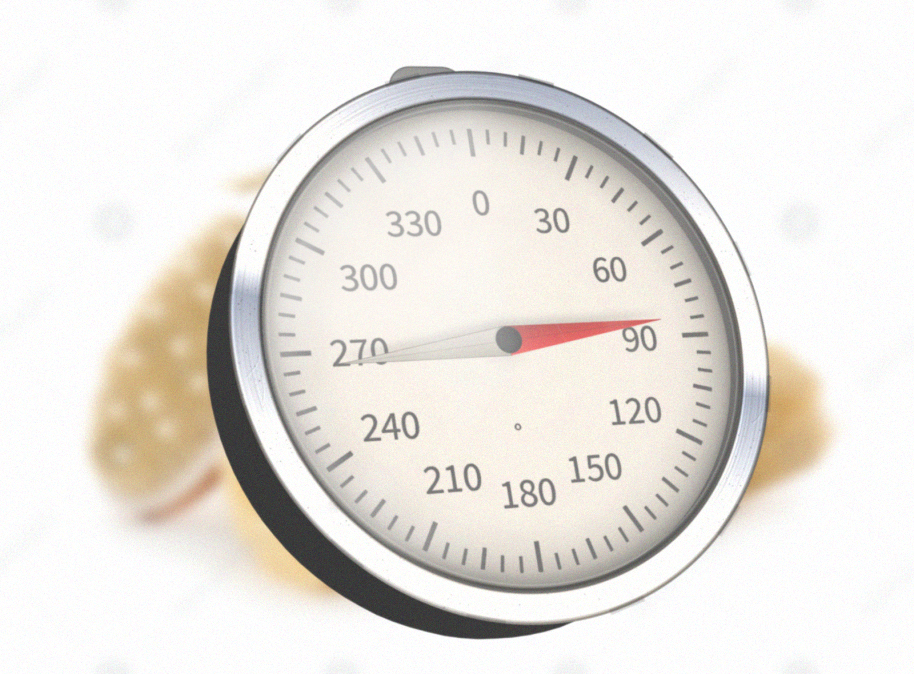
85
